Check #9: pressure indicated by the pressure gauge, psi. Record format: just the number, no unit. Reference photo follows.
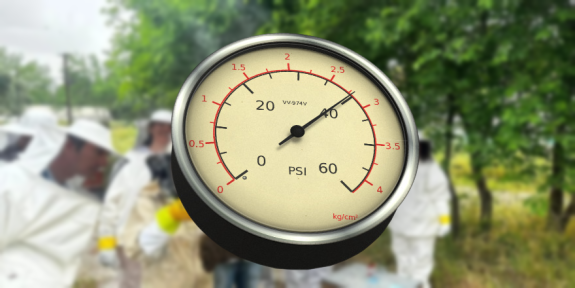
40
